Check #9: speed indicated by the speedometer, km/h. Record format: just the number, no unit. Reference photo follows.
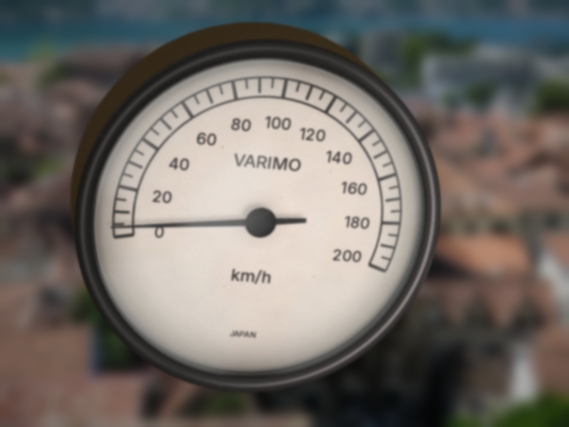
5
